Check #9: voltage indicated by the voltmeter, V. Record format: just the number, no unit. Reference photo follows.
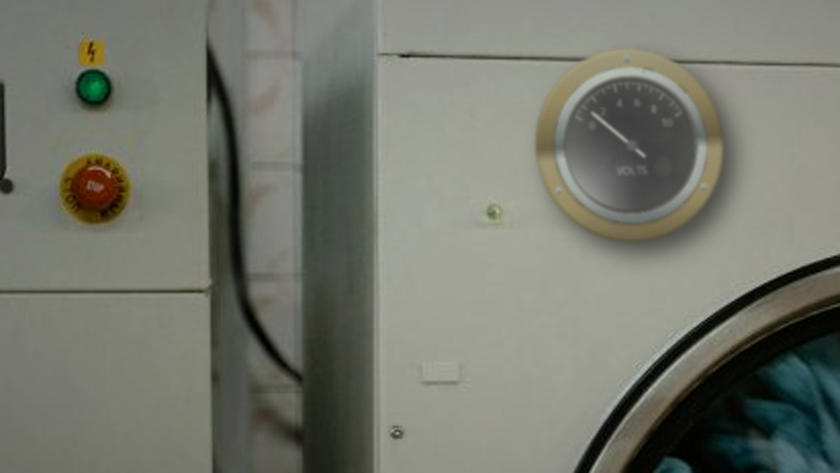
1
